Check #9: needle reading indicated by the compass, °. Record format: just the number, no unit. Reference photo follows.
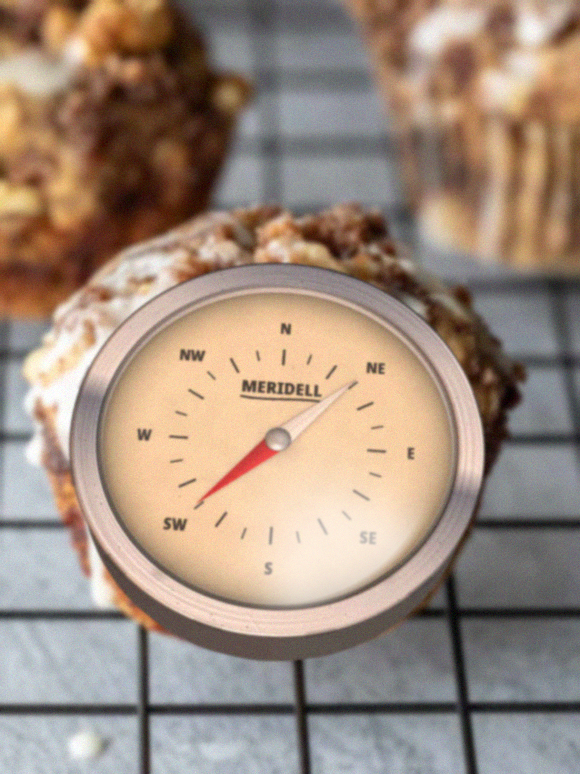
225
